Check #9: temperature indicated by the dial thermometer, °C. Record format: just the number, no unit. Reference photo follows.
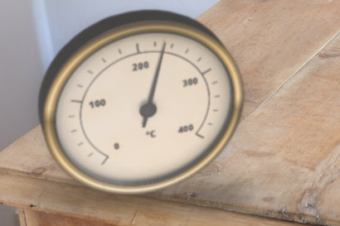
230
